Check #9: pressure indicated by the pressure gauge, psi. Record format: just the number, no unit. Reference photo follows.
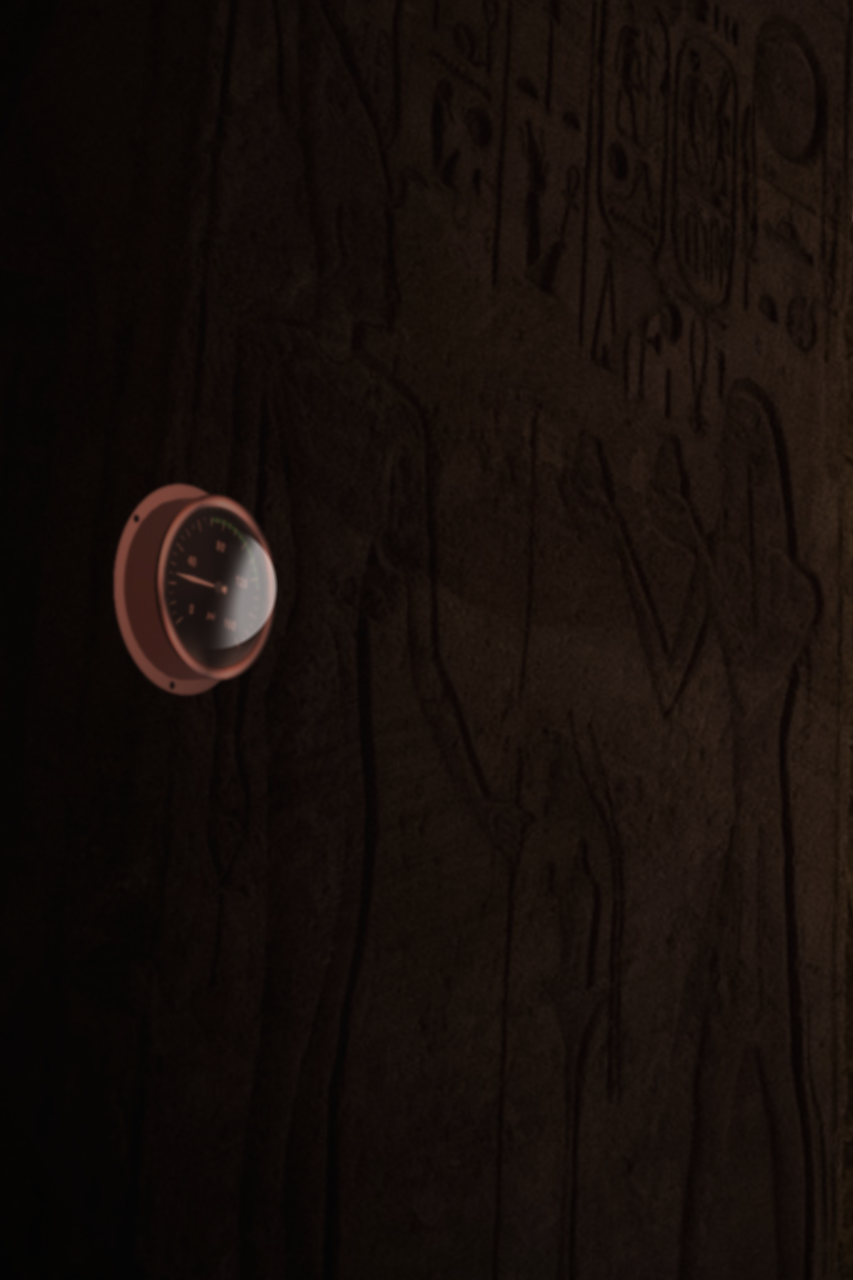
25
